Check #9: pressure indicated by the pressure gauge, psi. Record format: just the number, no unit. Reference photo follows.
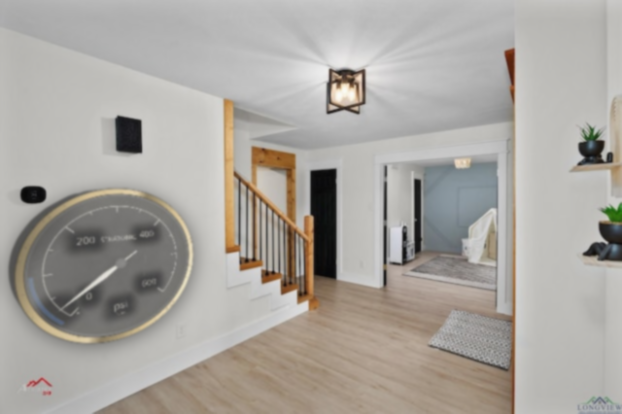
25
